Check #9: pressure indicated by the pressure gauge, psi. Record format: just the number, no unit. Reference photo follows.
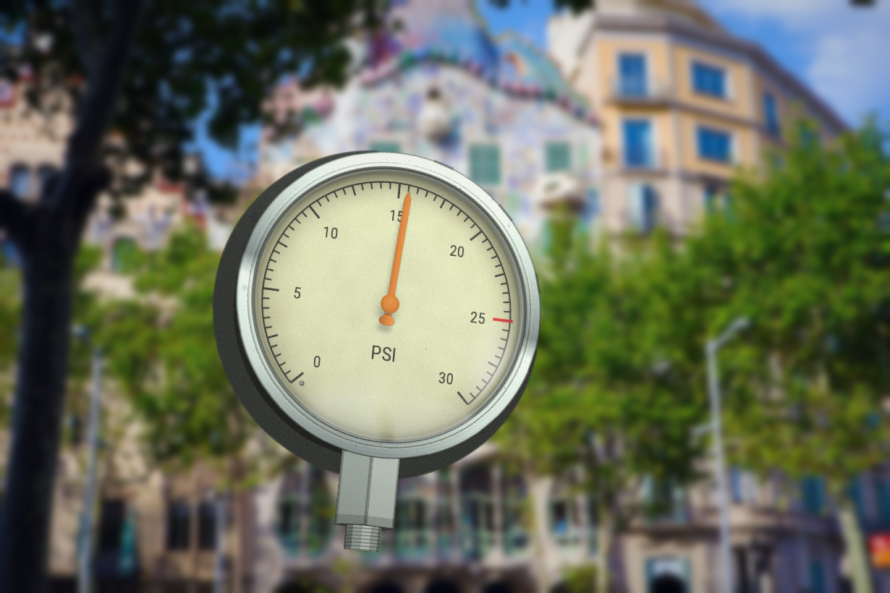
15.5
